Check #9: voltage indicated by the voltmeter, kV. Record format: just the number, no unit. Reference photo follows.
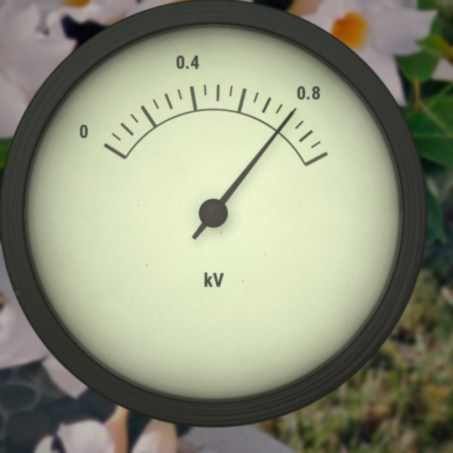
0.8
